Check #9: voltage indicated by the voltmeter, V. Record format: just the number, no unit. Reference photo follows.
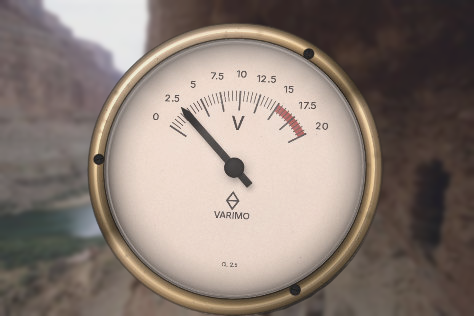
2.5
